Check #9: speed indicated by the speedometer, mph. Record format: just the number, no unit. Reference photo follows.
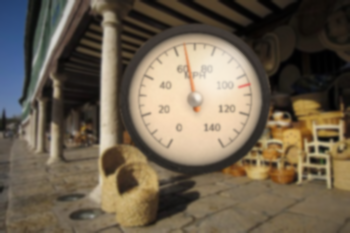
65
